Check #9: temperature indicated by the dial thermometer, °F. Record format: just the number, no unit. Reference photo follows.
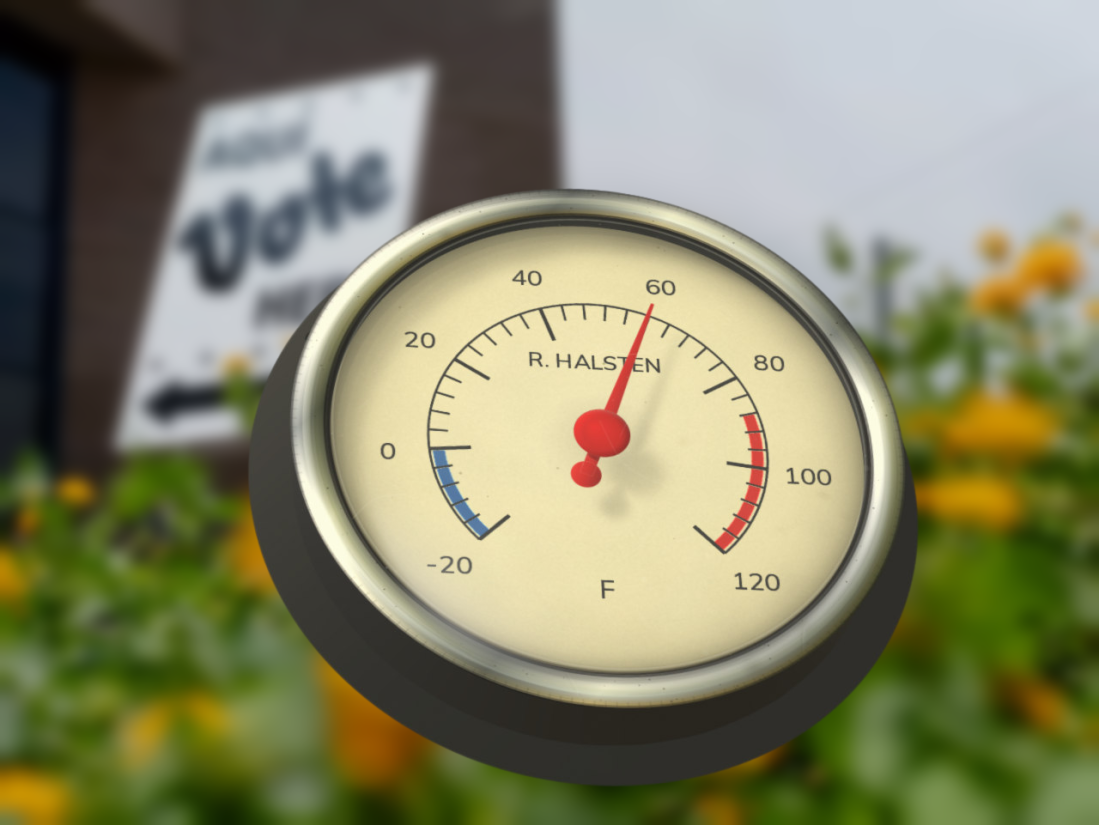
60
